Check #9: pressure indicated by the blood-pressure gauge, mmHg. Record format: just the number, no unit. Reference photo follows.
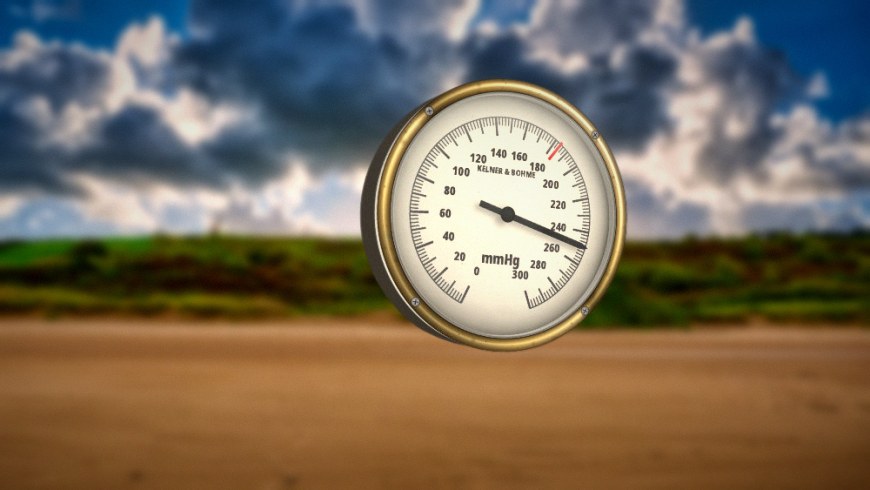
250
